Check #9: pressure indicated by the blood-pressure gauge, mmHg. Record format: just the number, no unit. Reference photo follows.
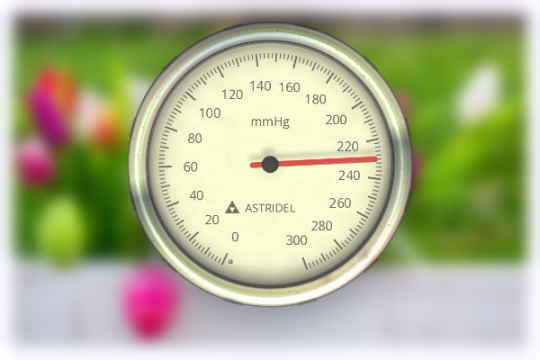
230
